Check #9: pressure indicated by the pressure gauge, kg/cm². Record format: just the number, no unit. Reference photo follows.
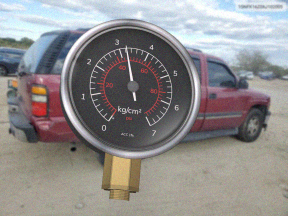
3.2
